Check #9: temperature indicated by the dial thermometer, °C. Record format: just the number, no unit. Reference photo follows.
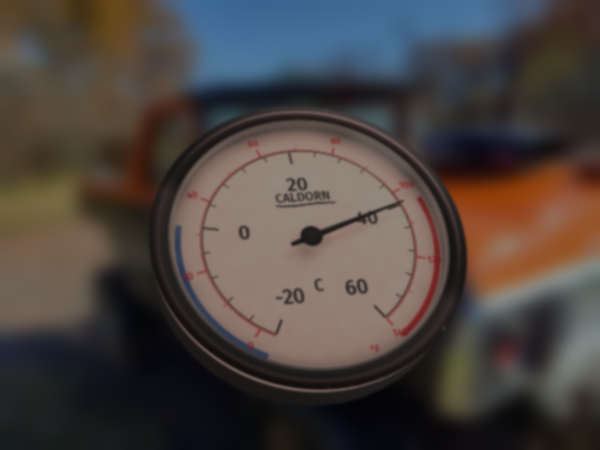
40
